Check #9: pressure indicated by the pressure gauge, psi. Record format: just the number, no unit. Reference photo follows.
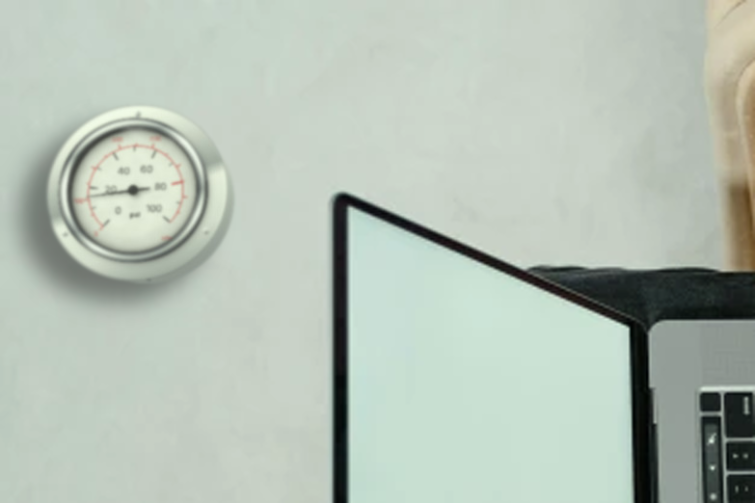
15
